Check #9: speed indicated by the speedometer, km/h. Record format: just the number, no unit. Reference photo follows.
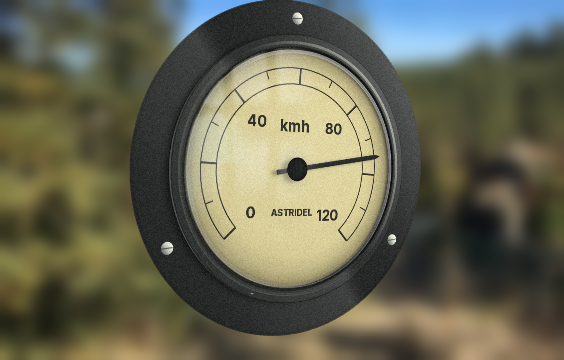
95
